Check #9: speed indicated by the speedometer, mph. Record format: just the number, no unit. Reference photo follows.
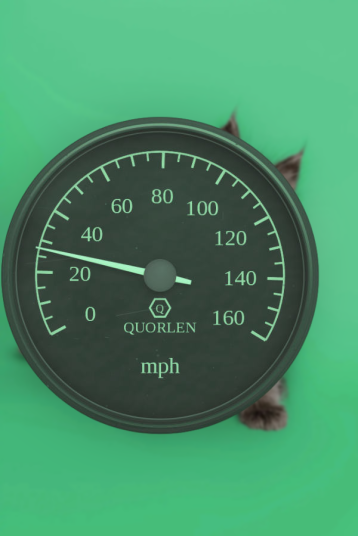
27.5
